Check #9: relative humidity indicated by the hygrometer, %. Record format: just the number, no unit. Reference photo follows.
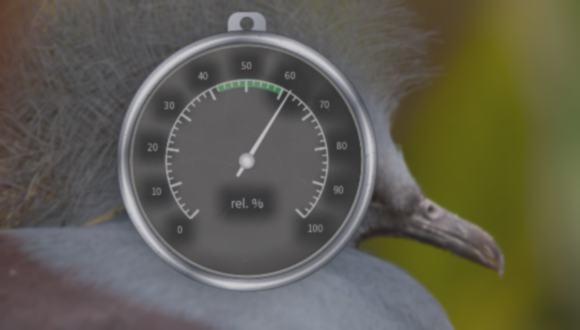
62
